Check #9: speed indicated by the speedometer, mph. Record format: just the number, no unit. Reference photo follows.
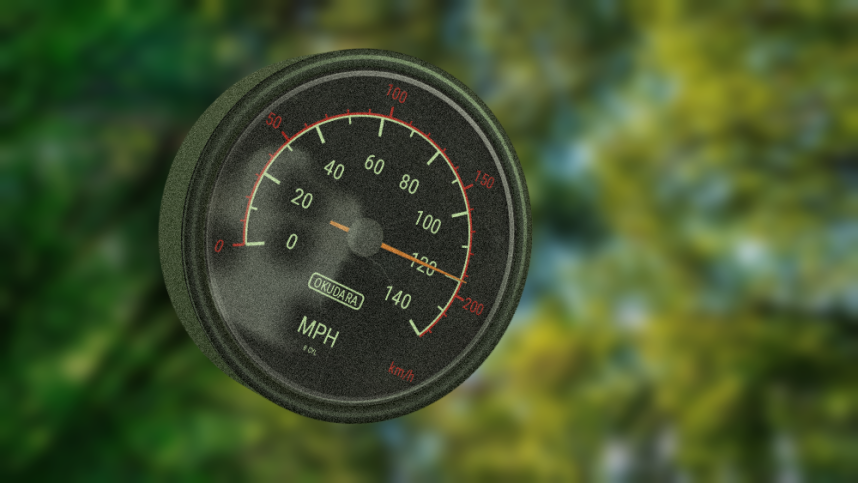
120
